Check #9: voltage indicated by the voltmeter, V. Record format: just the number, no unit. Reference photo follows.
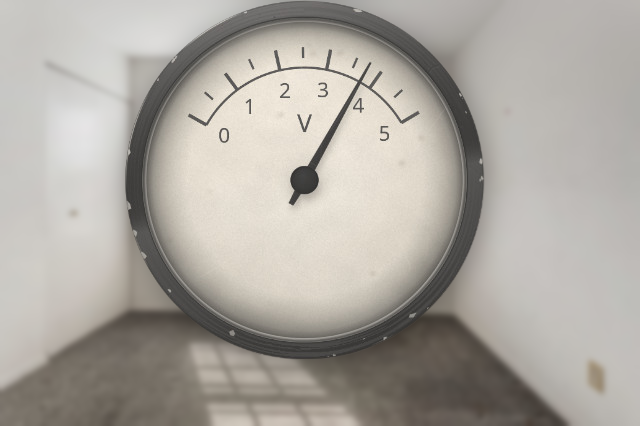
3.75
